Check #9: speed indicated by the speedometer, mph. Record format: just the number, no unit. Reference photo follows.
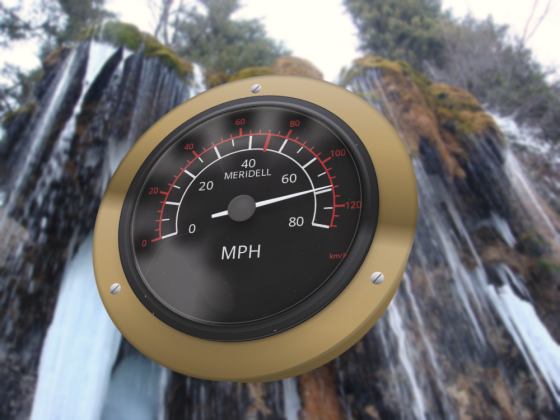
70
